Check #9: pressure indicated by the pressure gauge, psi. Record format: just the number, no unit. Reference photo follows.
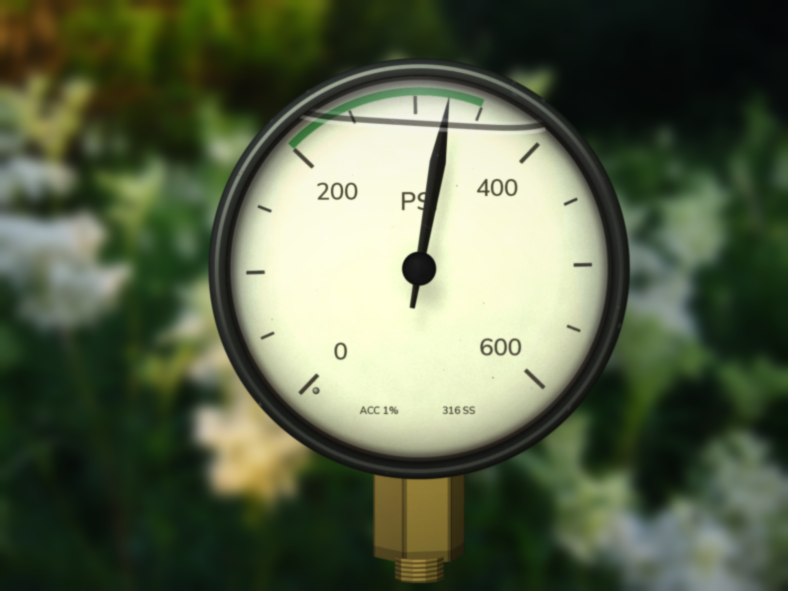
325
